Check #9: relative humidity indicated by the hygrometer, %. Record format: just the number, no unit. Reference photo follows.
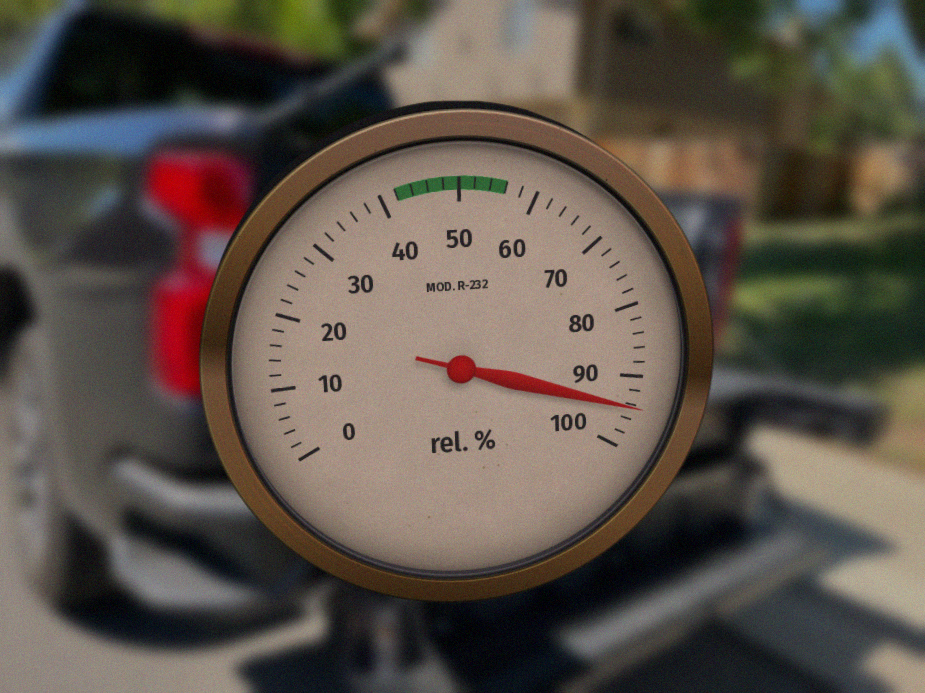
94
